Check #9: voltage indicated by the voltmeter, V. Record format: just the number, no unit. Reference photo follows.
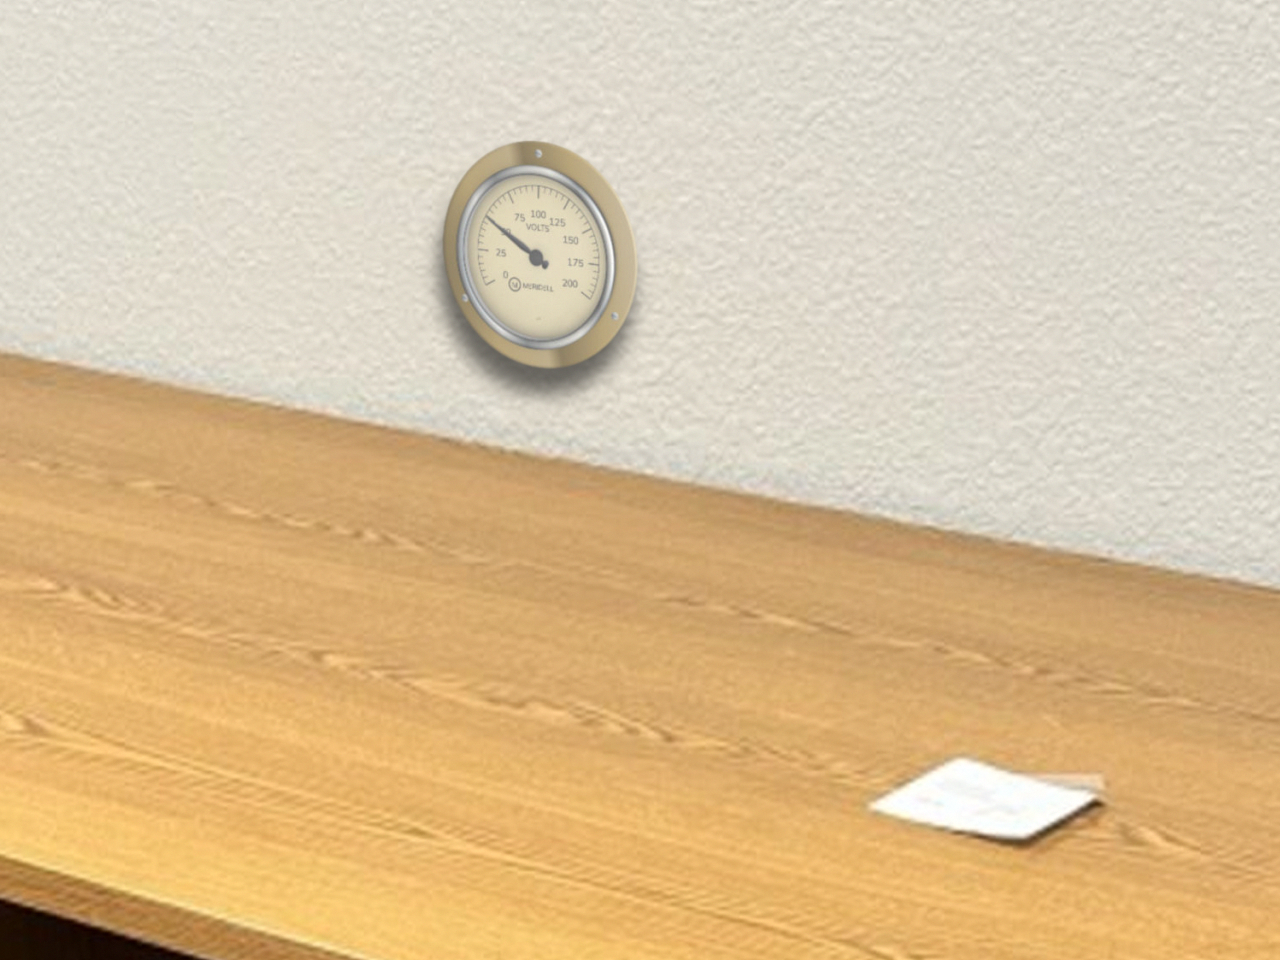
50
